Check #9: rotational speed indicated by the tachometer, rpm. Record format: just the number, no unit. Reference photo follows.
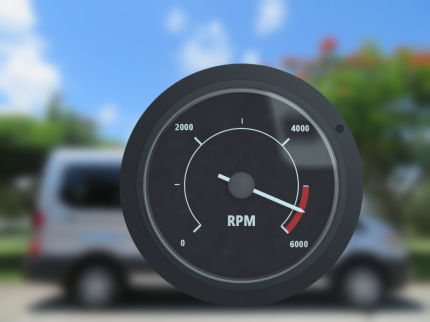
5500
